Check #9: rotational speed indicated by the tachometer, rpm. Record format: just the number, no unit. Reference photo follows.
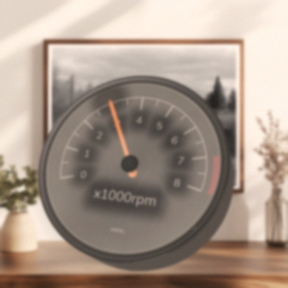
3000
